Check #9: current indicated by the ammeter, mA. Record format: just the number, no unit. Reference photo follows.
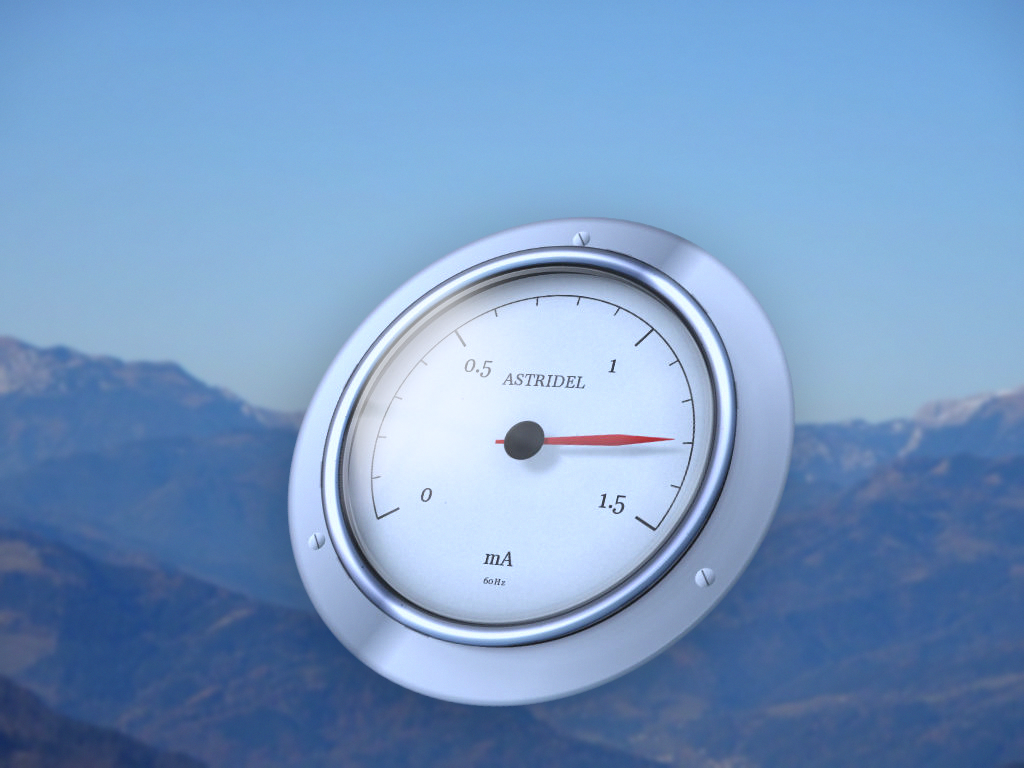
1.3
